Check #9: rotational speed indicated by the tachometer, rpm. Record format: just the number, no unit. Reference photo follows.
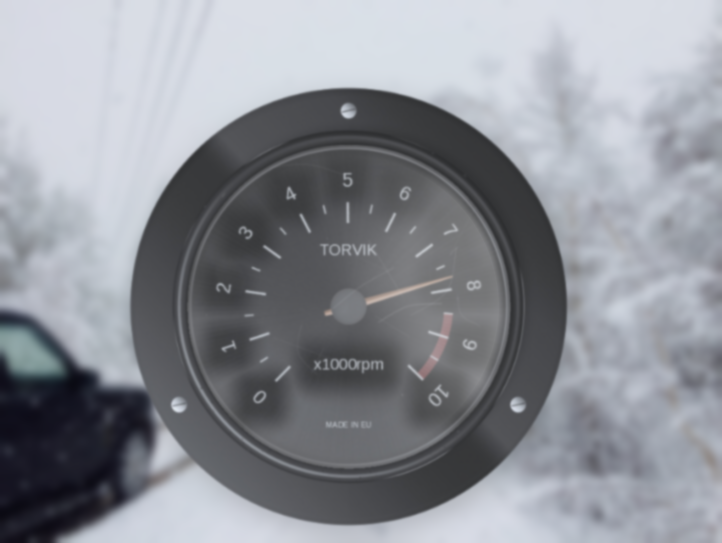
7750
